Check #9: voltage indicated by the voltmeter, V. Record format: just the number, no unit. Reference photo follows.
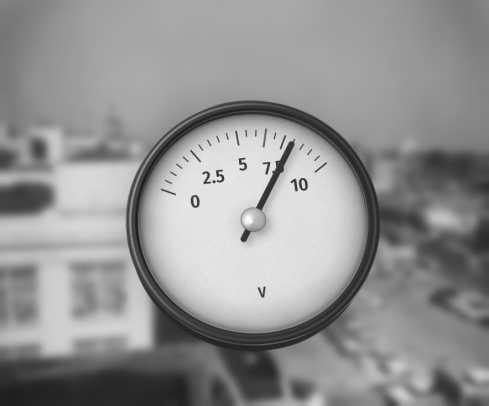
8
